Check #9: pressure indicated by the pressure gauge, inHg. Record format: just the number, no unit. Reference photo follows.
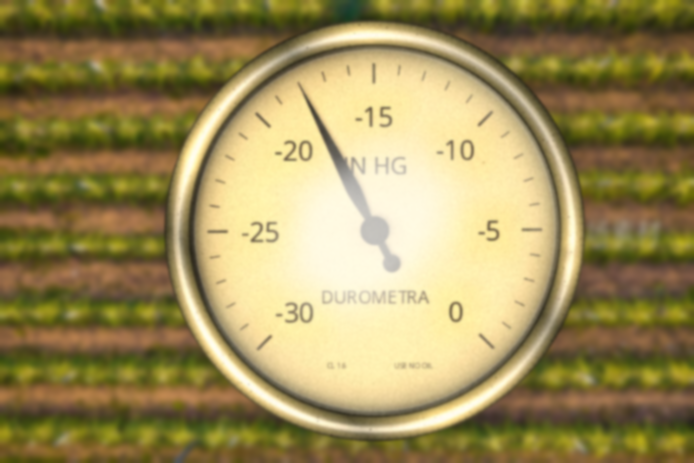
-18
